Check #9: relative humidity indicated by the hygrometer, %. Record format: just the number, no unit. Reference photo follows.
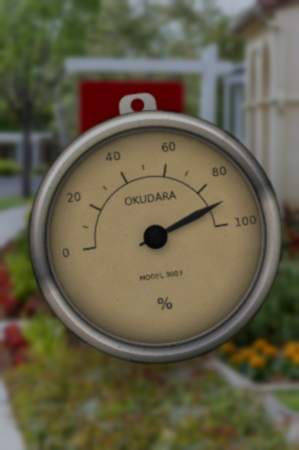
90
